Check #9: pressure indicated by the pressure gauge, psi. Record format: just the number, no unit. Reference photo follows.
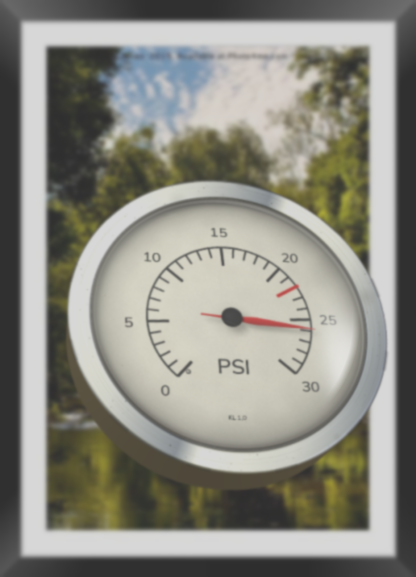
26
